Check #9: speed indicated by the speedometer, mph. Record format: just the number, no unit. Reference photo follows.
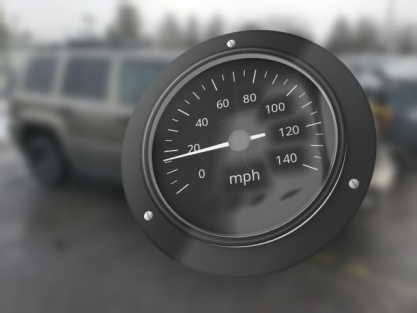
15
